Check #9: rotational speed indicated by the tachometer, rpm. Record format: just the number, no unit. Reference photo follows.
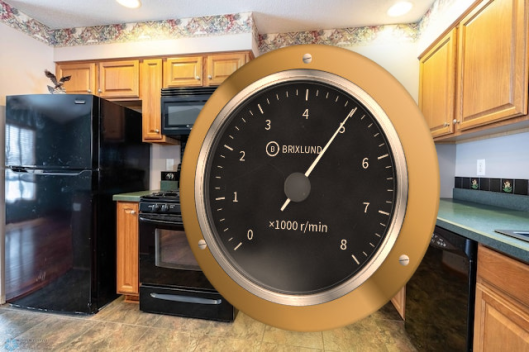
5000
